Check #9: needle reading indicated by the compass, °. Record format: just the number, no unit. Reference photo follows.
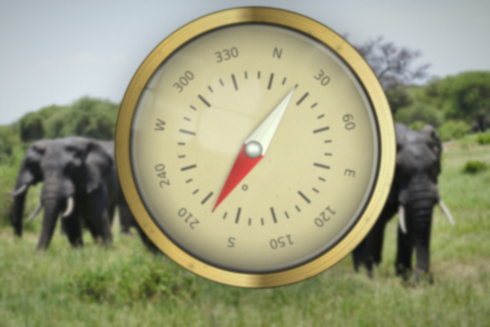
200
